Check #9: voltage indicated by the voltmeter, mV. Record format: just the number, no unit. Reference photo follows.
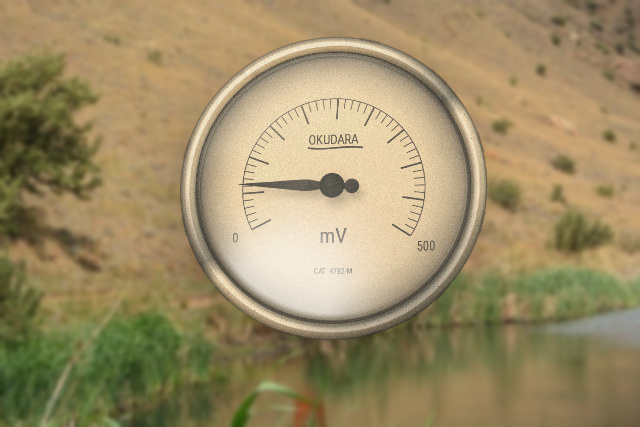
60
